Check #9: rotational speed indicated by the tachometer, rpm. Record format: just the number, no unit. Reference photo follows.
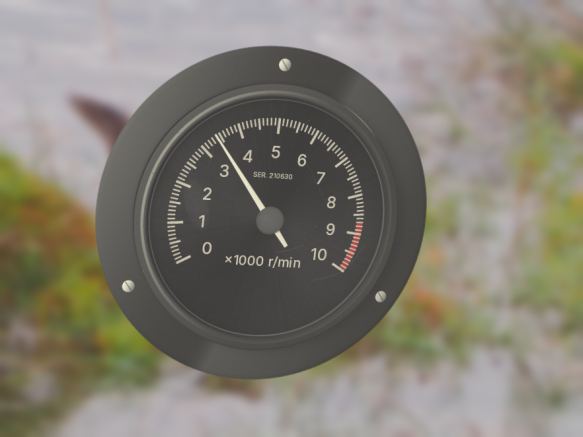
3400
